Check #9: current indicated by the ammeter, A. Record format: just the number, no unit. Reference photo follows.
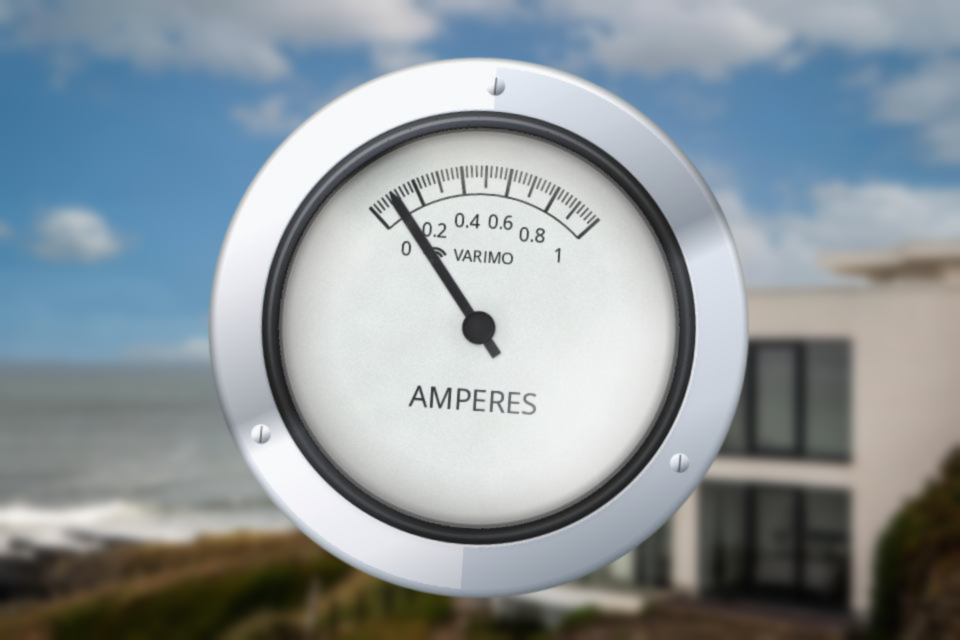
0.1
